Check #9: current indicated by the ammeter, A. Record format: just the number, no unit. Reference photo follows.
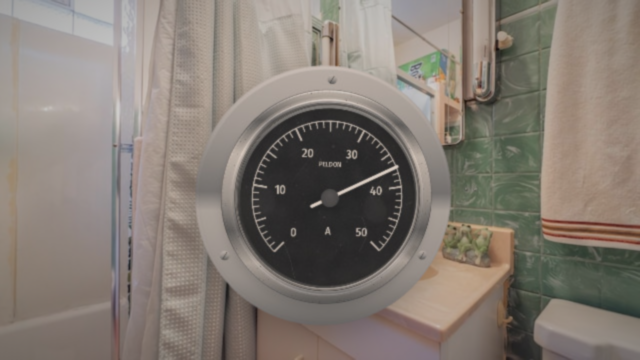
37
